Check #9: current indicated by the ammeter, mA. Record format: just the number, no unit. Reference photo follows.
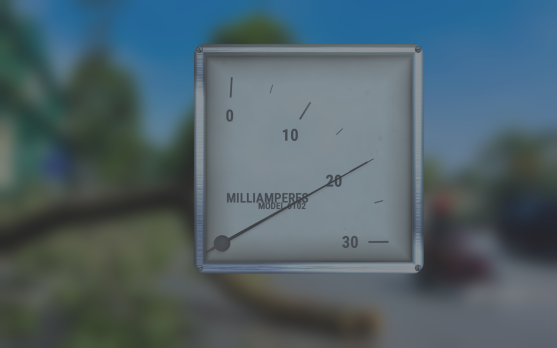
20
